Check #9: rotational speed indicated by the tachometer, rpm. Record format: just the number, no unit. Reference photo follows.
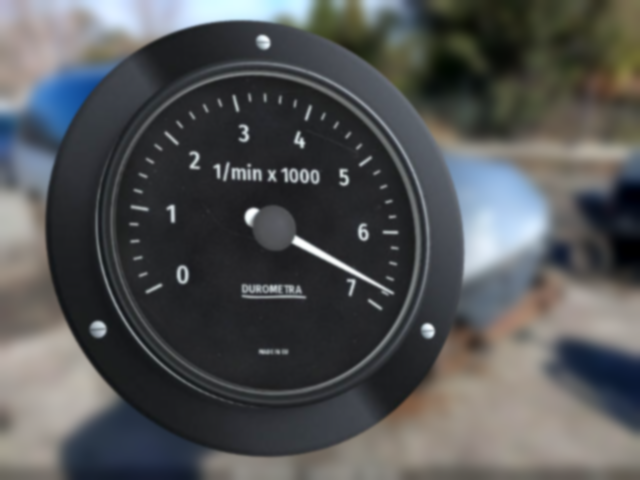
6800
